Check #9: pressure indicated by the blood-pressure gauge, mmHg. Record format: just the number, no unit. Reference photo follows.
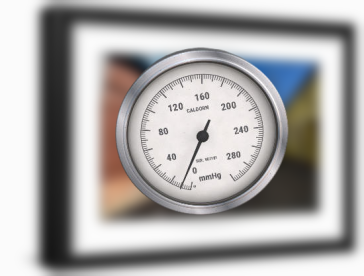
10
